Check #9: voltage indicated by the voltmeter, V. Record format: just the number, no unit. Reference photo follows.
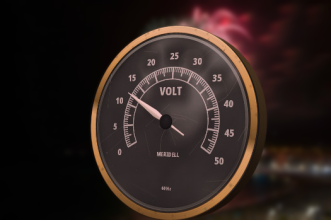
12.5
